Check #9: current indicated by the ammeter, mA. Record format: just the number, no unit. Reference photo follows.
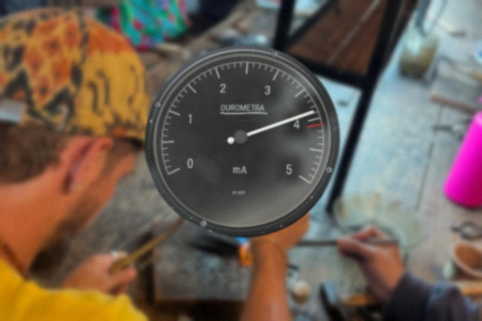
3.9
